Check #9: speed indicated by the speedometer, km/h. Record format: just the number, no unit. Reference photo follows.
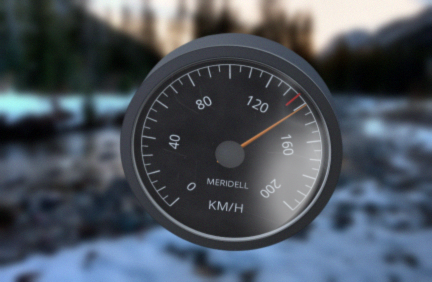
140
